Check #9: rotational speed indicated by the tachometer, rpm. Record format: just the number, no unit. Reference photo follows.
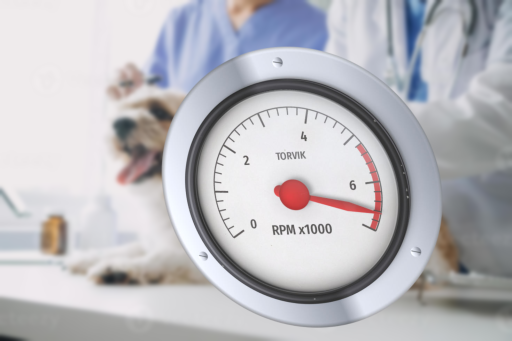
6600
